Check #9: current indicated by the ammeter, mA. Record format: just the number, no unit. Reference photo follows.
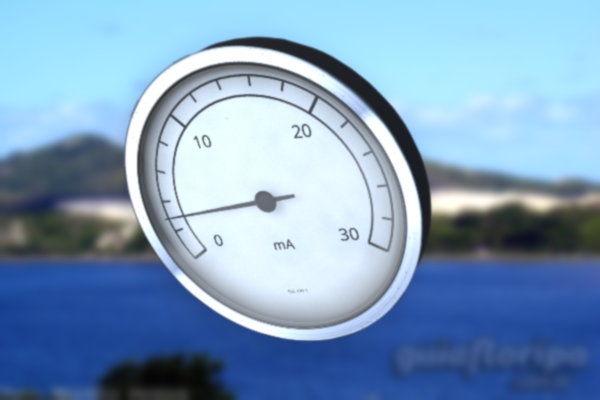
3
